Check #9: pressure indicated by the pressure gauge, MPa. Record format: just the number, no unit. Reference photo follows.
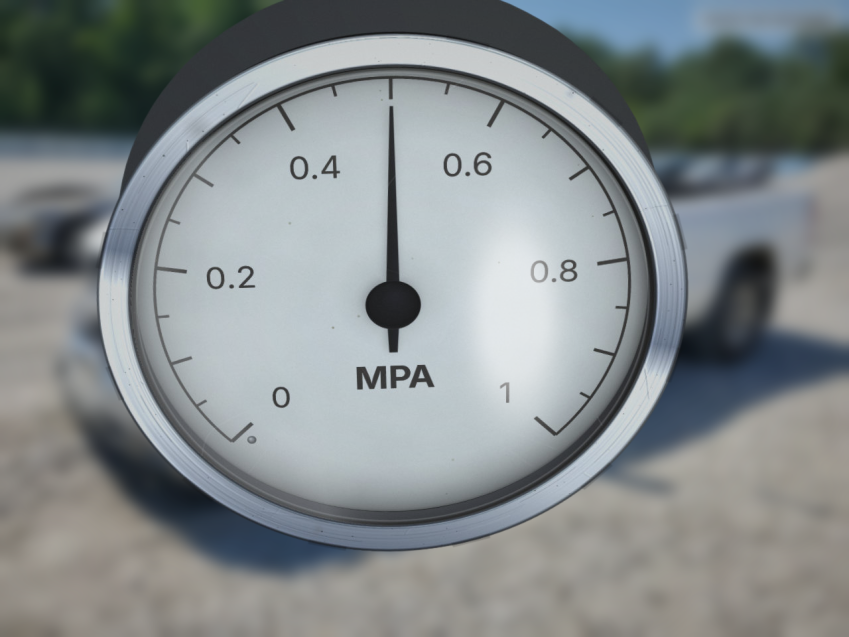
0.5
